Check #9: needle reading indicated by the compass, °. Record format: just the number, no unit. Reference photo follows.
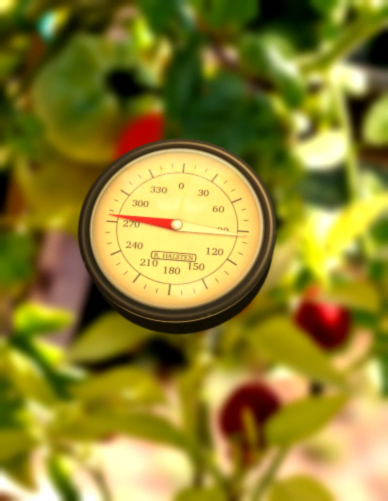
275
